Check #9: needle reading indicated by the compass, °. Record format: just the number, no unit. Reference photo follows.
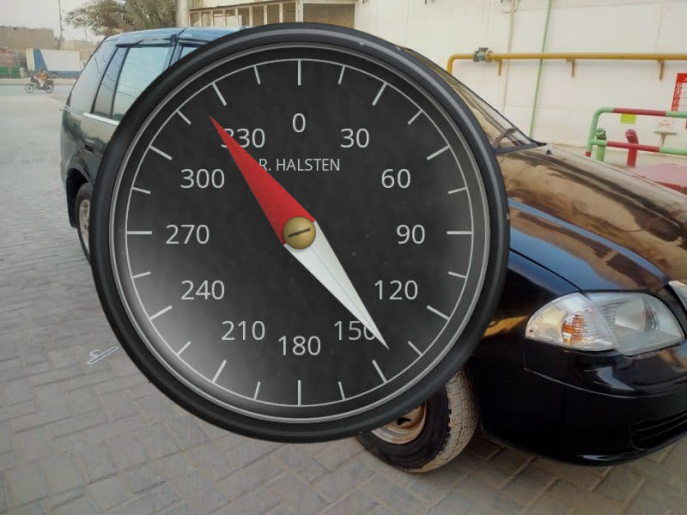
322.5
